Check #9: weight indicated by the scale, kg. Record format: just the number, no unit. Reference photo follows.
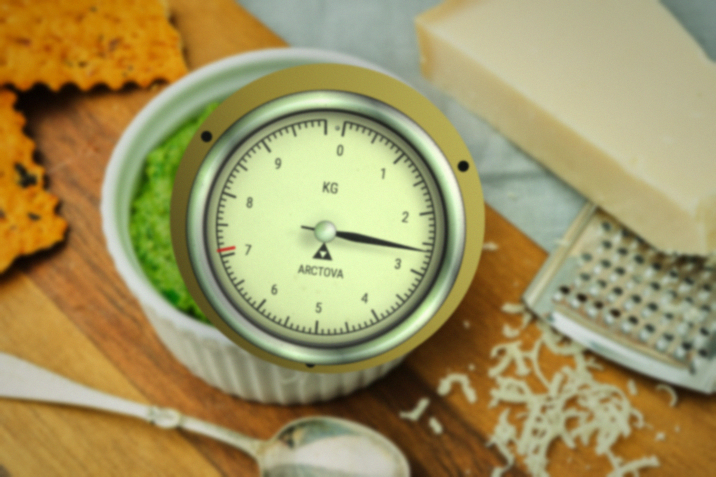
2.6
